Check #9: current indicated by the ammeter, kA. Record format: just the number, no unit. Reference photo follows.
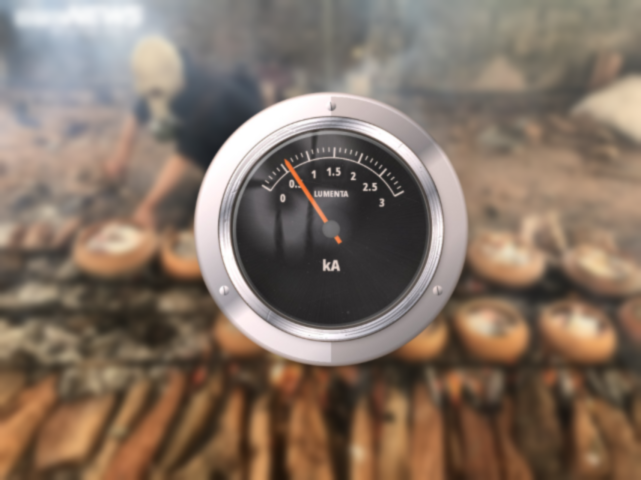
0.6
